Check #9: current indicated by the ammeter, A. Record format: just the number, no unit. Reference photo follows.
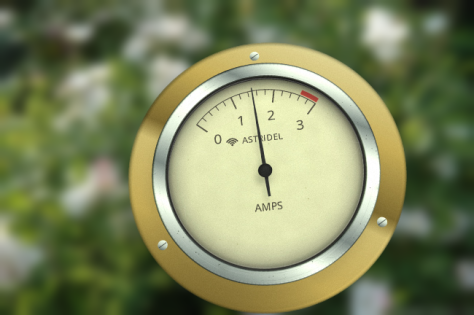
1.5
